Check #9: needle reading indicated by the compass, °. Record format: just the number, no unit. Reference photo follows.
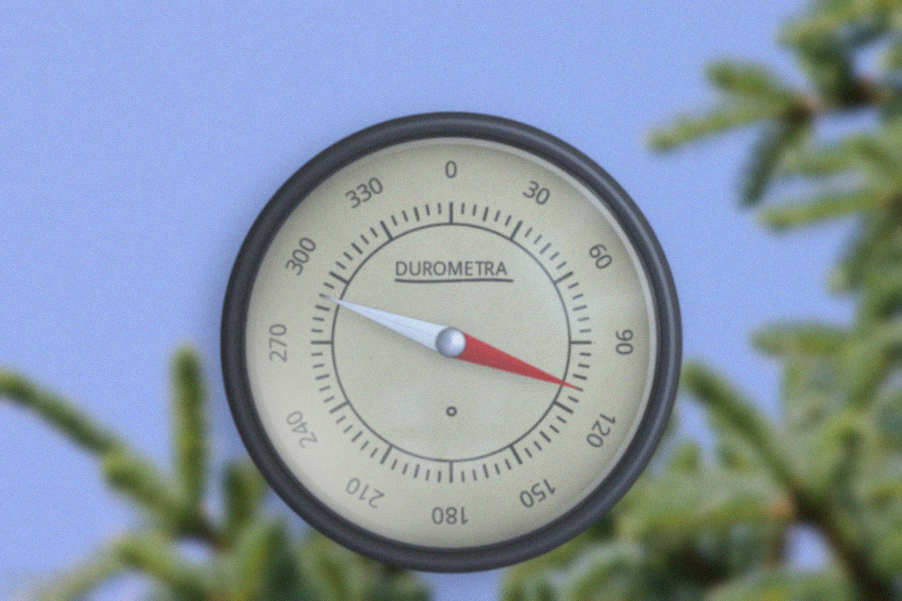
110
